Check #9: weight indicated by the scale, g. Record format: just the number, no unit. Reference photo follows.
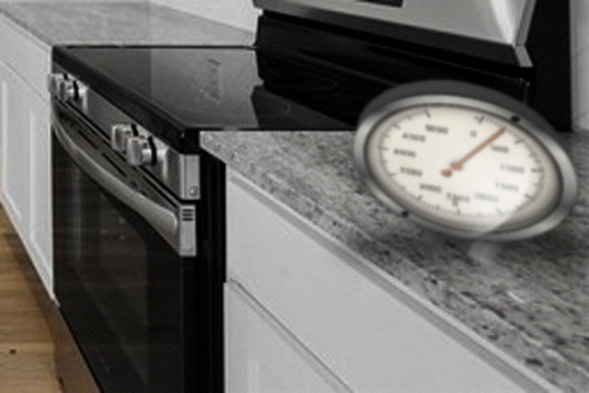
250
